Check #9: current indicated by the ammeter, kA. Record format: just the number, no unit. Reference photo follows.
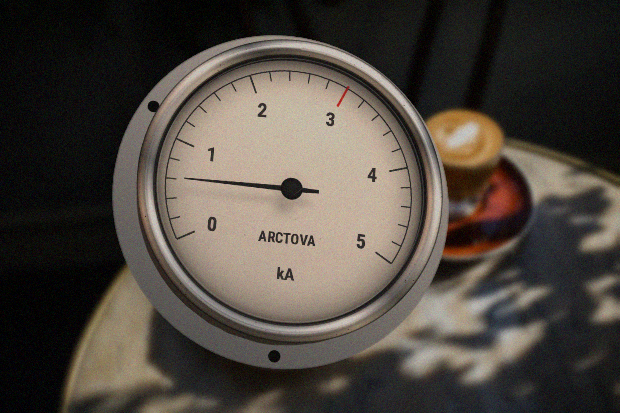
0.6
